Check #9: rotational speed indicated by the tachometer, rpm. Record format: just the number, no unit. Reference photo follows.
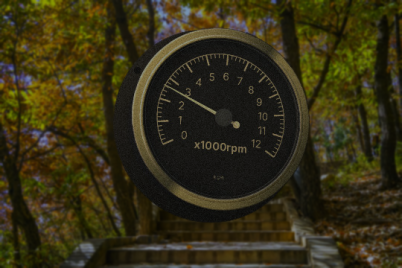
2600
